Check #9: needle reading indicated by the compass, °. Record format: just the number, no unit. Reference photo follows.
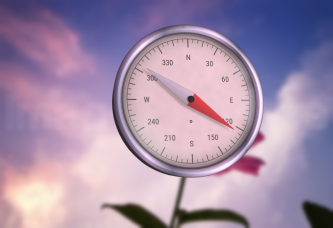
125
